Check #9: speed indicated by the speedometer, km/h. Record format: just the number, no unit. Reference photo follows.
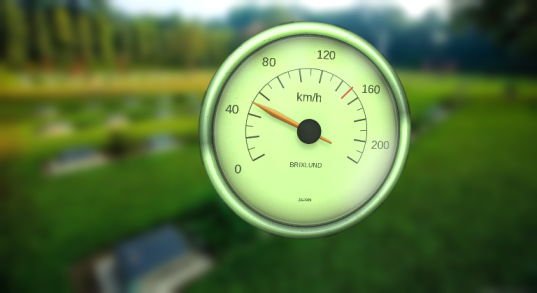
50
